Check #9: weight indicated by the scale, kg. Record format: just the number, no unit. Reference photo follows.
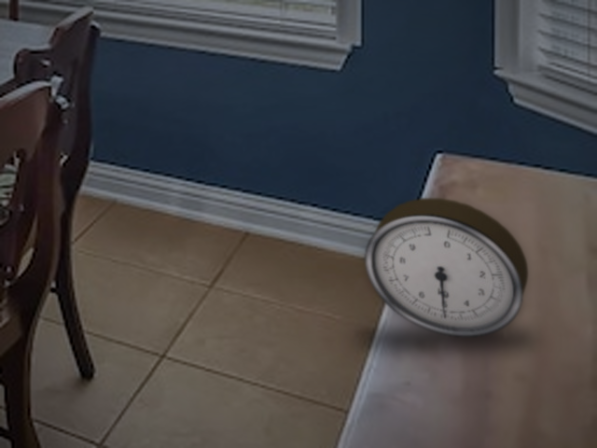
5
